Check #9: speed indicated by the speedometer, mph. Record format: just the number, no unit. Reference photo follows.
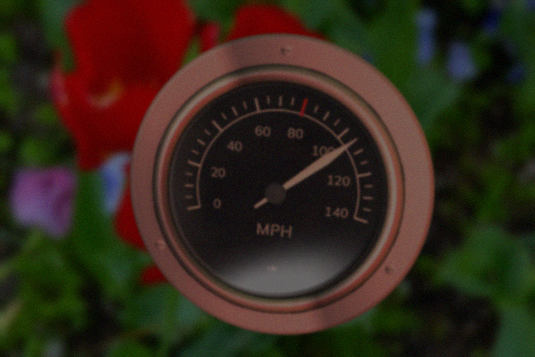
105
